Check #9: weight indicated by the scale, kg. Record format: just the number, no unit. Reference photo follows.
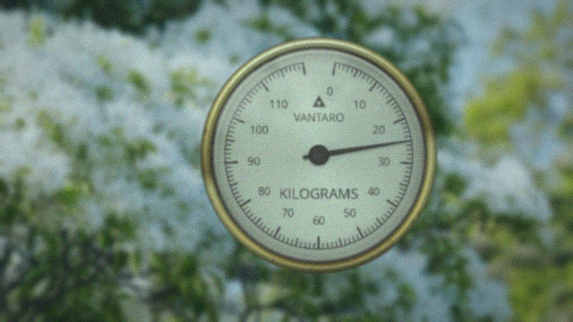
25
